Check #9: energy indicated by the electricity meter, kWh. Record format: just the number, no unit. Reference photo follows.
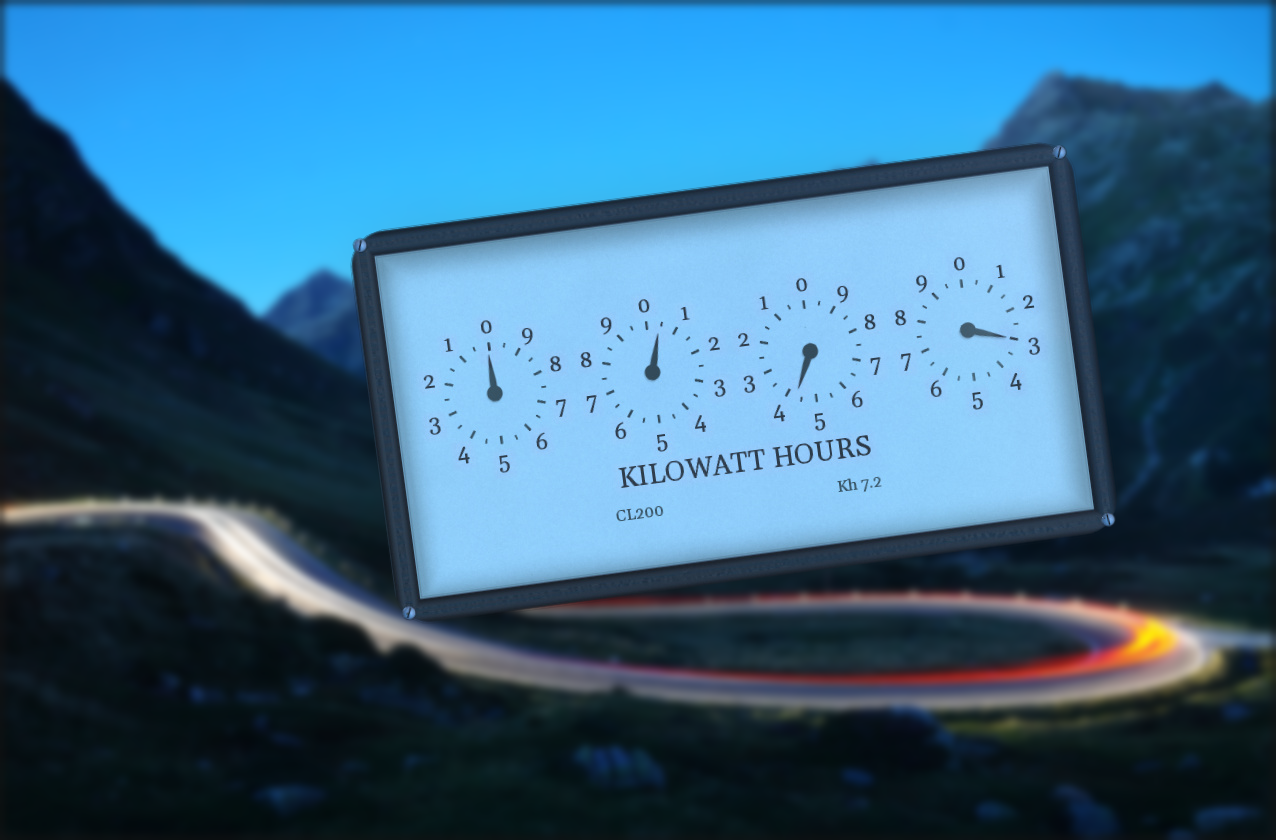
43
